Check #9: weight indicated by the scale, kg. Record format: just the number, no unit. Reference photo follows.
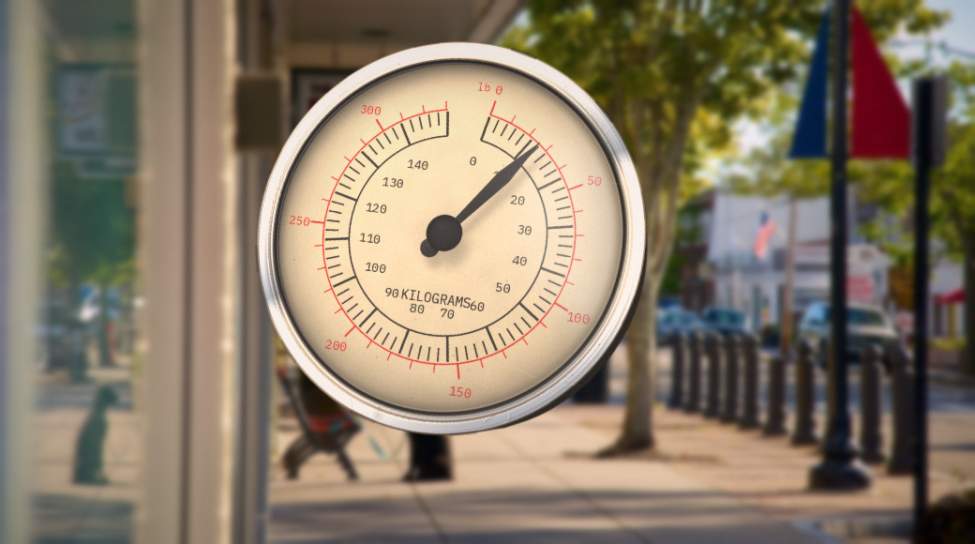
12
